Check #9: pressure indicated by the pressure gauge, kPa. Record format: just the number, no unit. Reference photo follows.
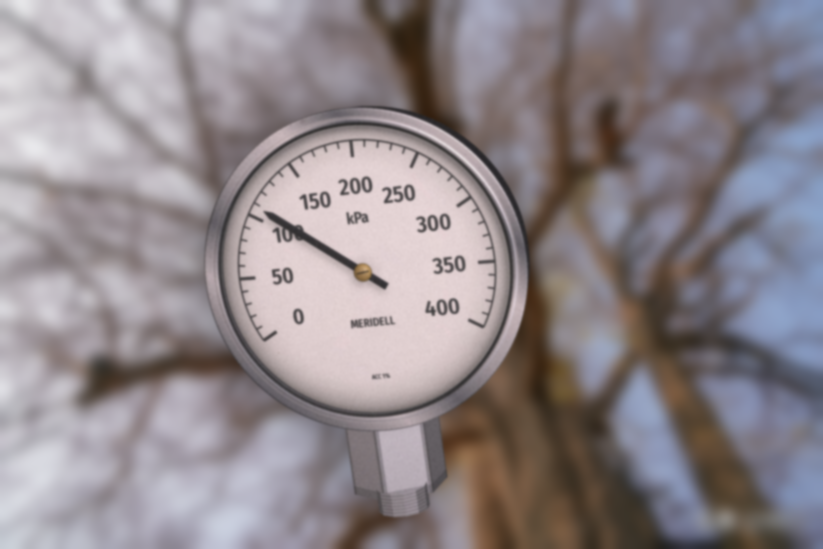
110
